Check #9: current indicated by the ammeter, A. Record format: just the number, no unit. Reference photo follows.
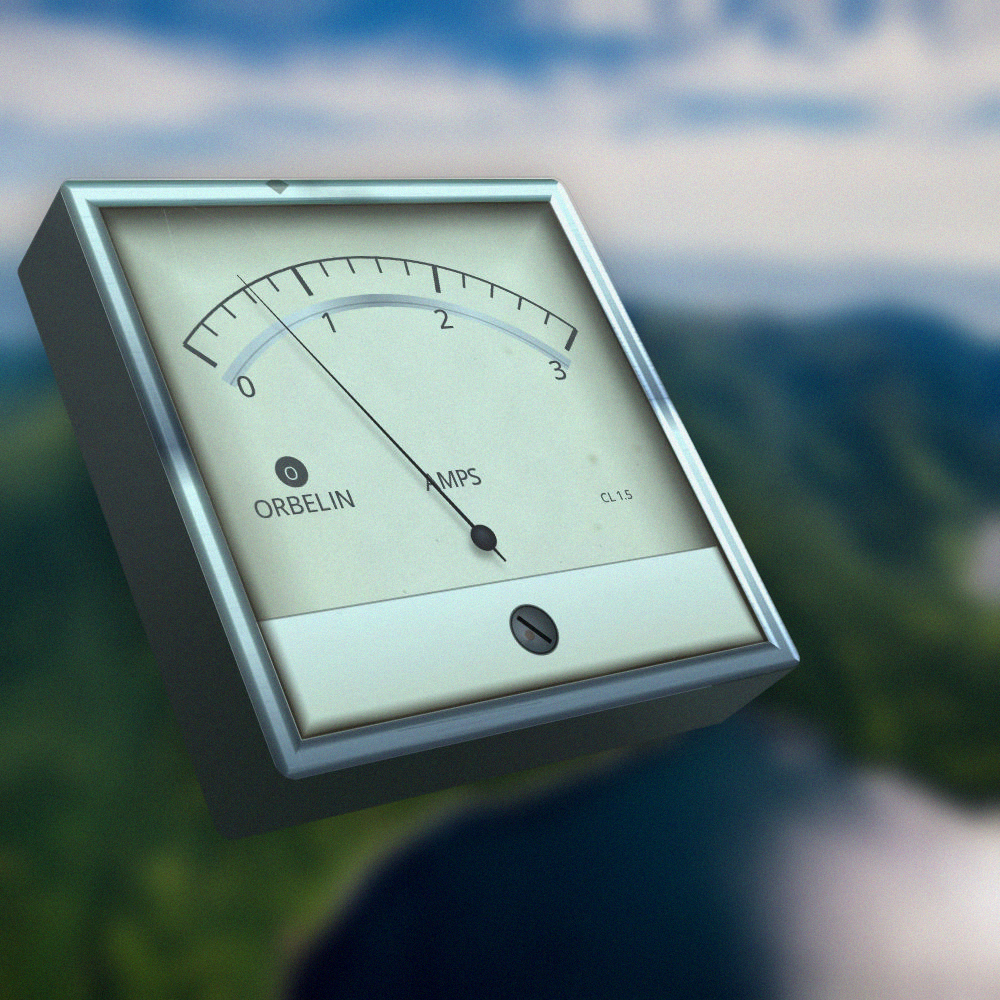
0.6
